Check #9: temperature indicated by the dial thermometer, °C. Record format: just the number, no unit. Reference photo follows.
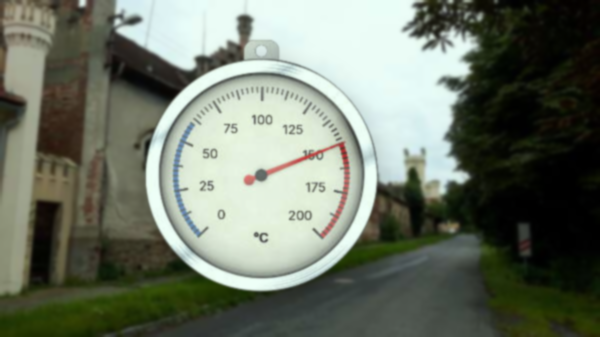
150
